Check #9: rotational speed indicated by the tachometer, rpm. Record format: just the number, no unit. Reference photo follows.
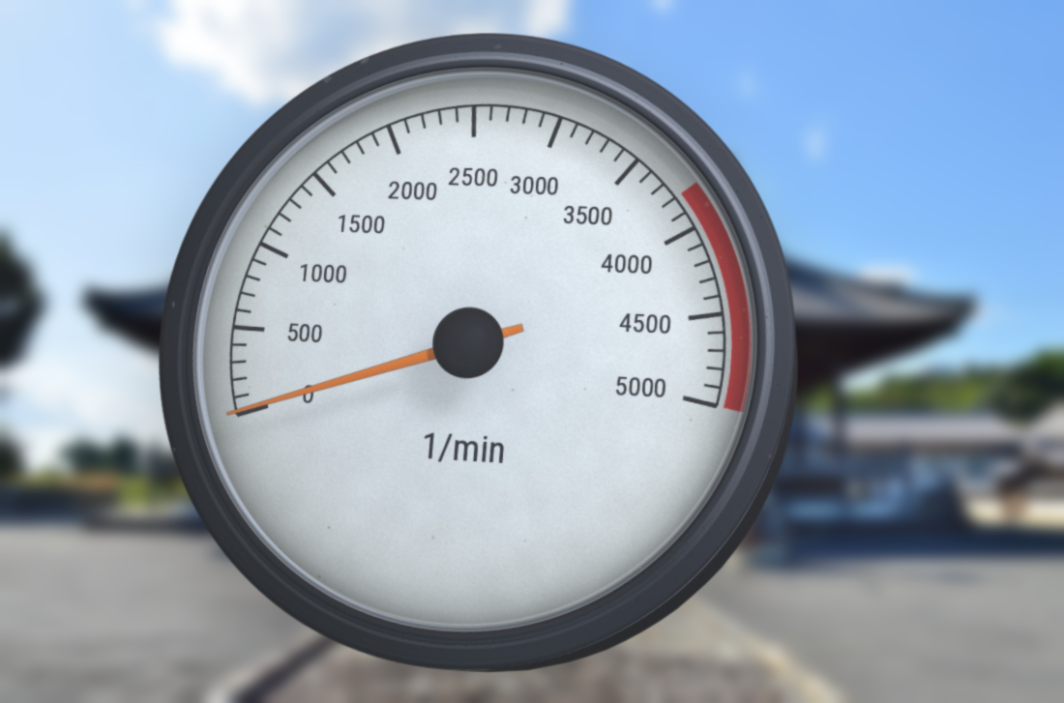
0
